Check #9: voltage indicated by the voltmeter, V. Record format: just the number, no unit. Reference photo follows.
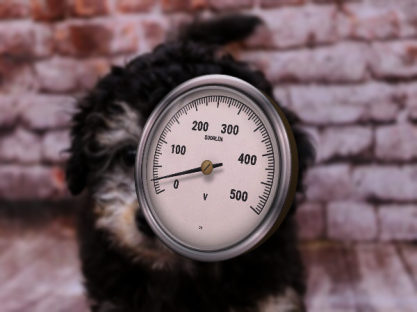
25
